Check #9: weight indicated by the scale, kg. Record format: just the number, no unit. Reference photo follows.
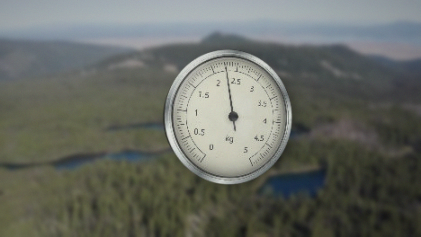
2.25
